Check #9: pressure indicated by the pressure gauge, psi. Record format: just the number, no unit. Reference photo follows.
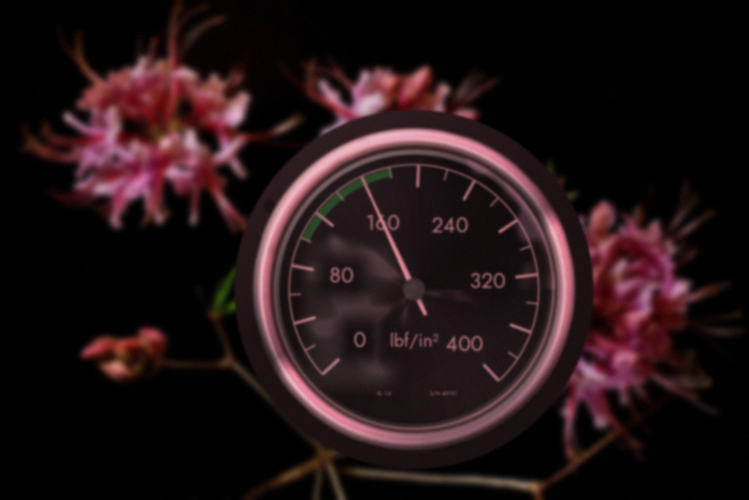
160
